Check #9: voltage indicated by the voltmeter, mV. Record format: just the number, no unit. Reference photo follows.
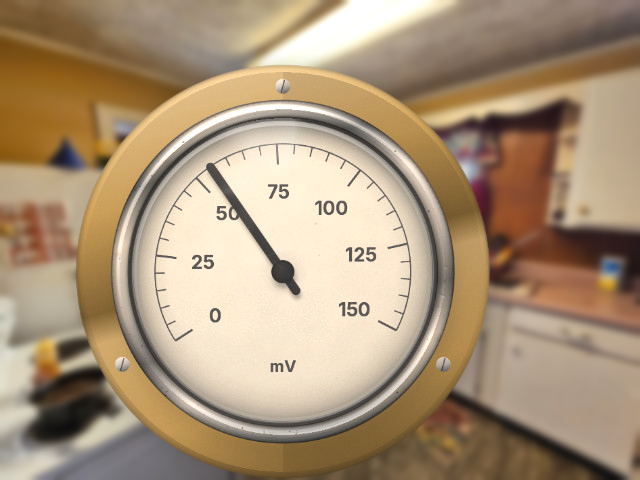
55
